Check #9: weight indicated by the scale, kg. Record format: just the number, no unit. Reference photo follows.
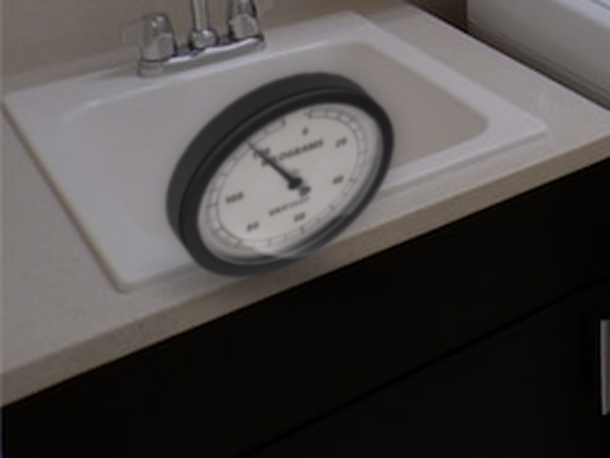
120
